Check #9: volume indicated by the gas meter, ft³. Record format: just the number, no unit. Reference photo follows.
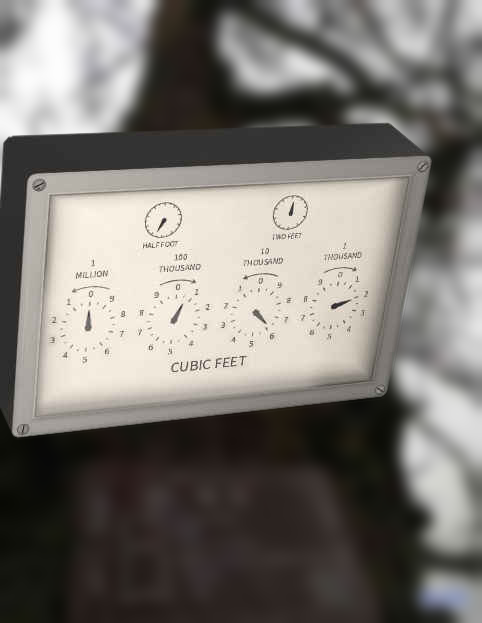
6200
